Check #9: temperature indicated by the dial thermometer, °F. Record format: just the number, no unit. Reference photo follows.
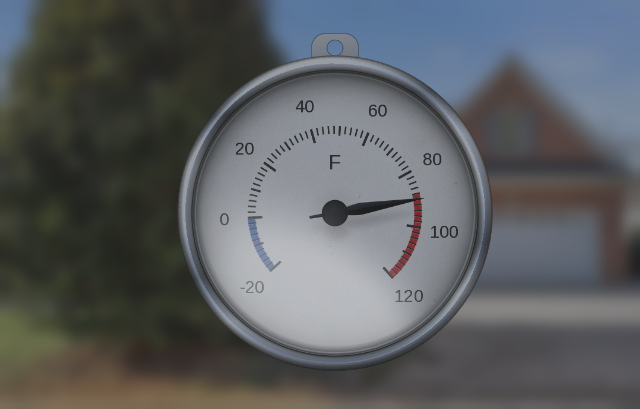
90
